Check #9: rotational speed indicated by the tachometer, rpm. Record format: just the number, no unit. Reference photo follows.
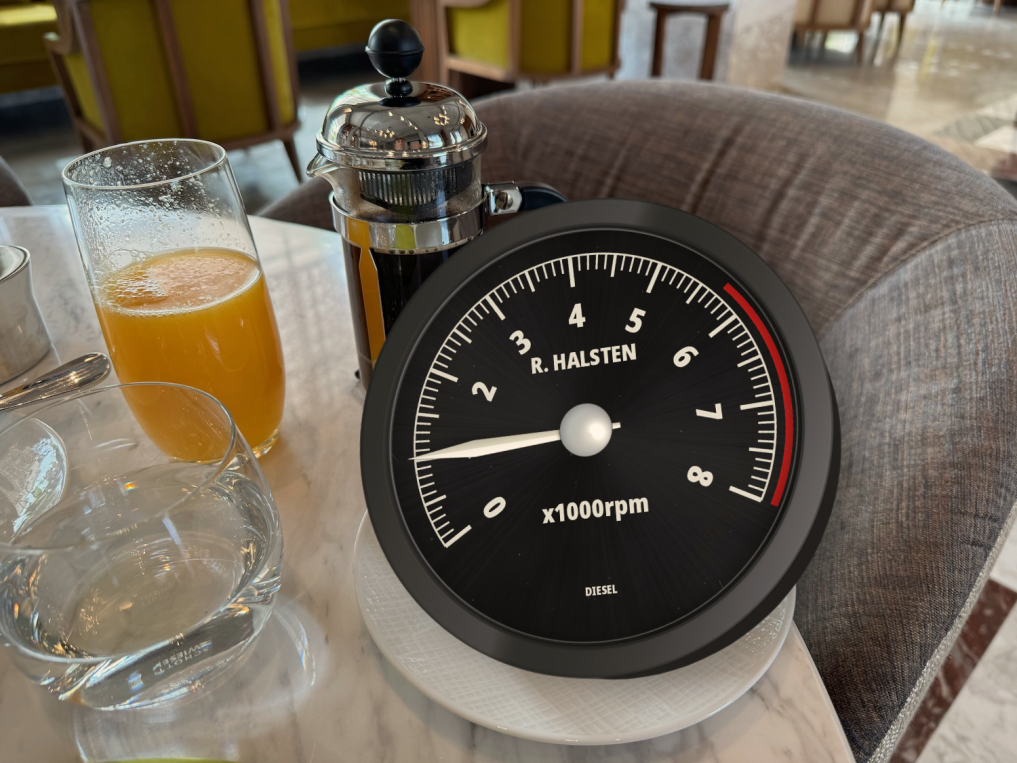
1000
